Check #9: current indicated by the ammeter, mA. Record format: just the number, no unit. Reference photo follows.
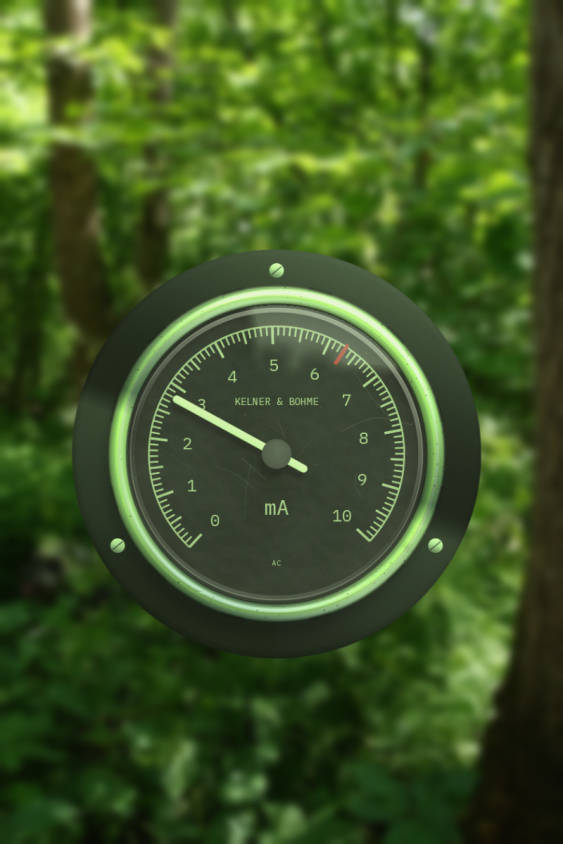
2.8
